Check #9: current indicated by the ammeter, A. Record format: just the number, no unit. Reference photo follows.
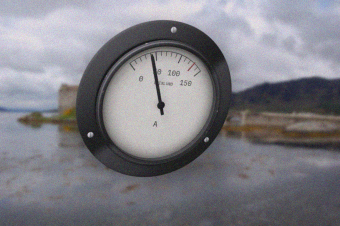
40
